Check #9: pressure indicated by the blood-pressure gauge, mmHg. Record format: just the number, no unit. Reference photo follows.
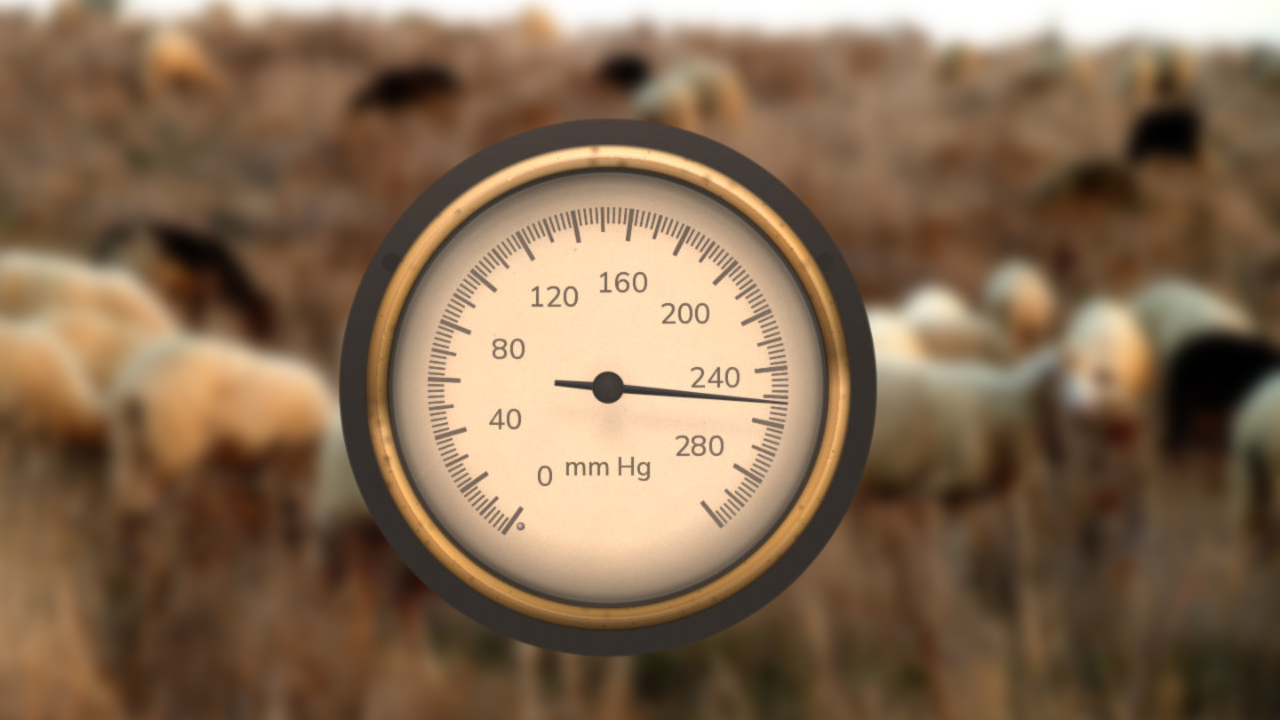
252
